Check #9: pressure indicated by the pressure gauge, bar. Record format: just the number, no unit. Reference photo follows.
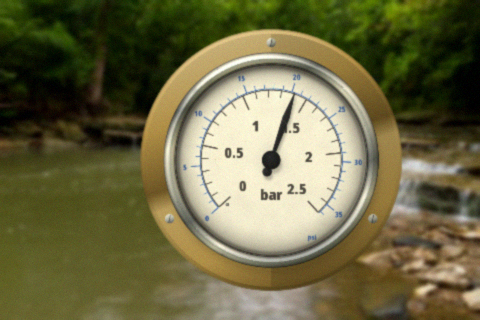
1.4
